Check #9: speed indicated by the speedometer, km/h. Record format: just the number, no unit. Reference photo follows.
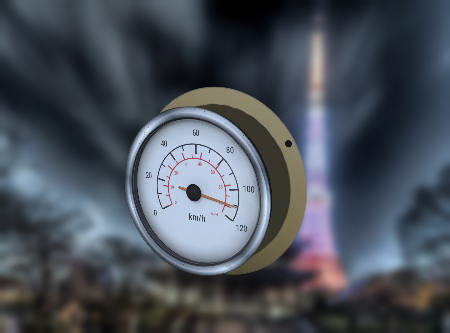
110
